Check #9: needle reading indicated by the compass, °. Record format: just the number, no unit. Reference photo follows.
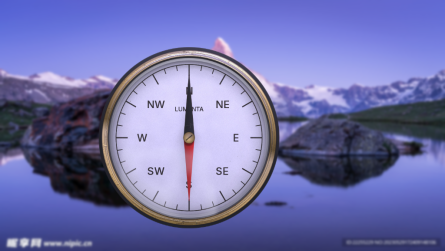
180
